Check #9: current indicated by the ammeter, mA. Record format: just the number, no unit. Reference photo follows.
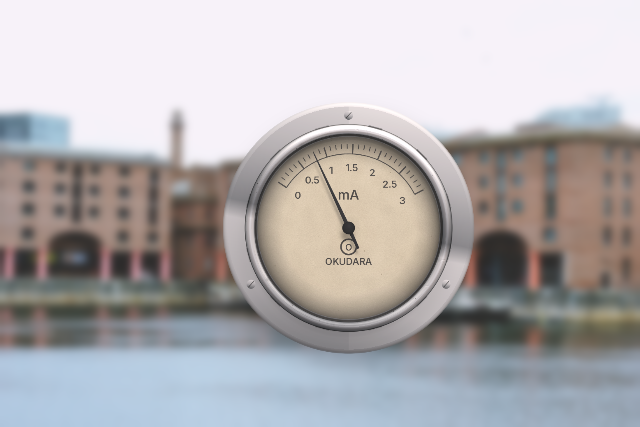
0.8
